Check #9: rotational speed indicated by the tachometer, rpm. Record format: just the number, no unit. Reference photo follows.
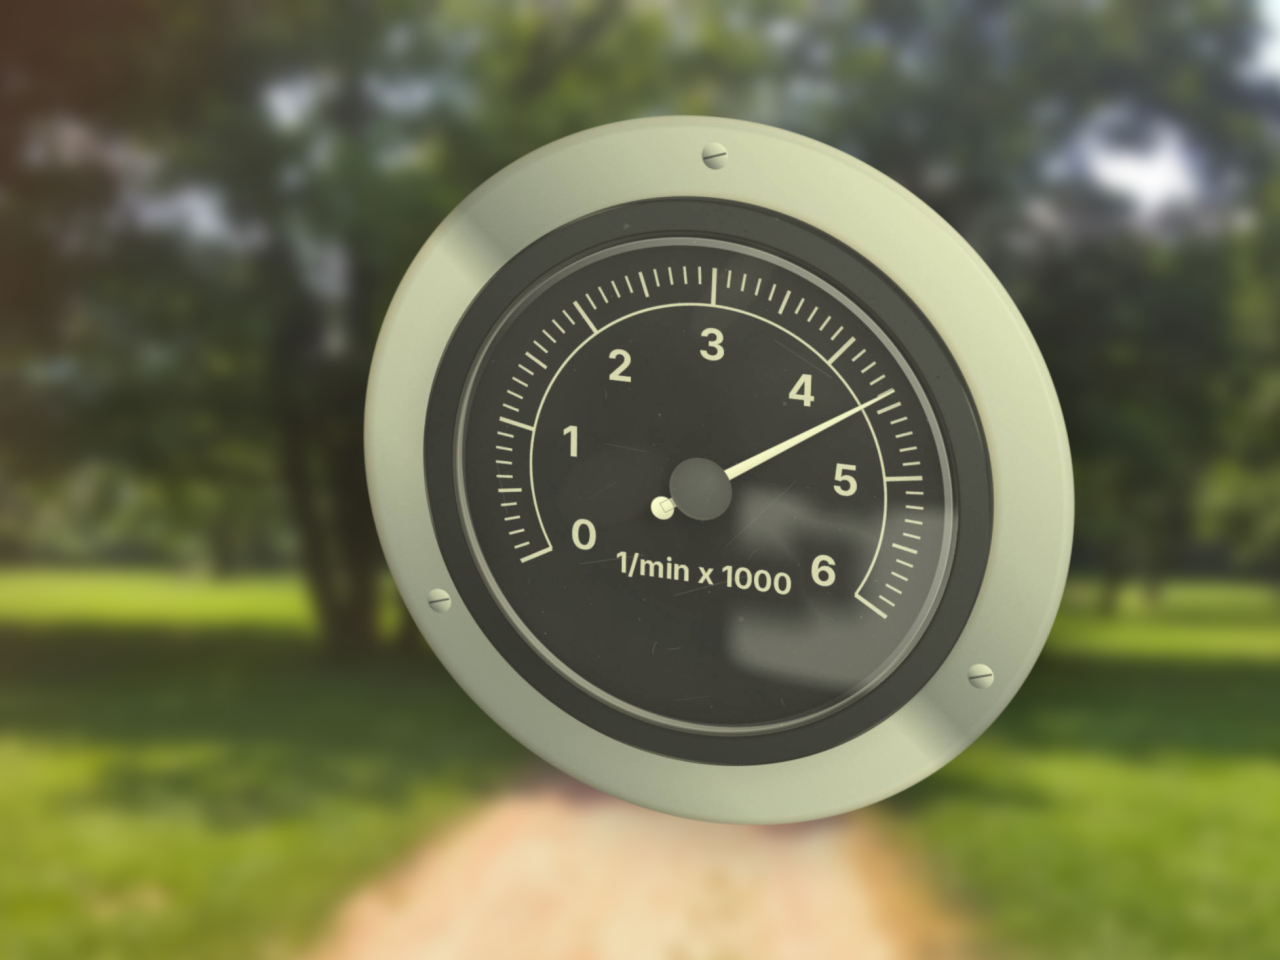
4400
